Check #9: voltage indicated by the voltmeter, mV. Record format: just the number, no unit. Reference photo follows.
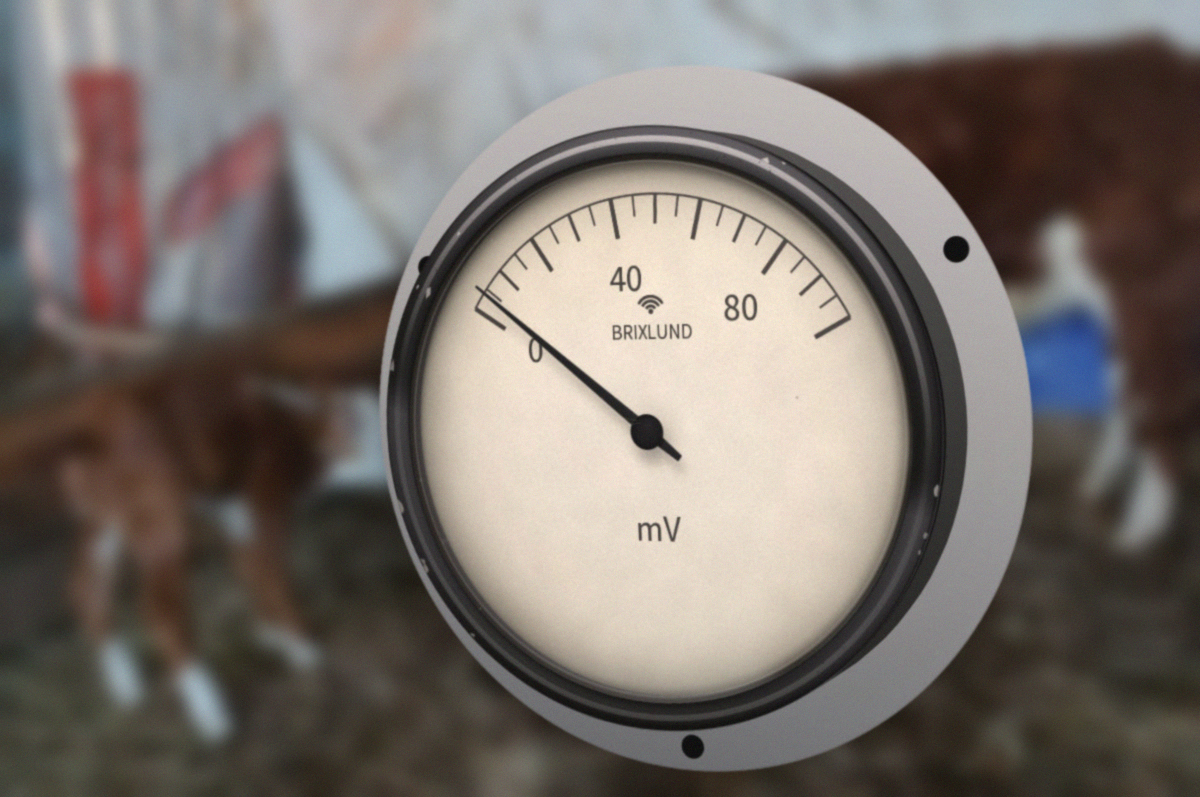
5
